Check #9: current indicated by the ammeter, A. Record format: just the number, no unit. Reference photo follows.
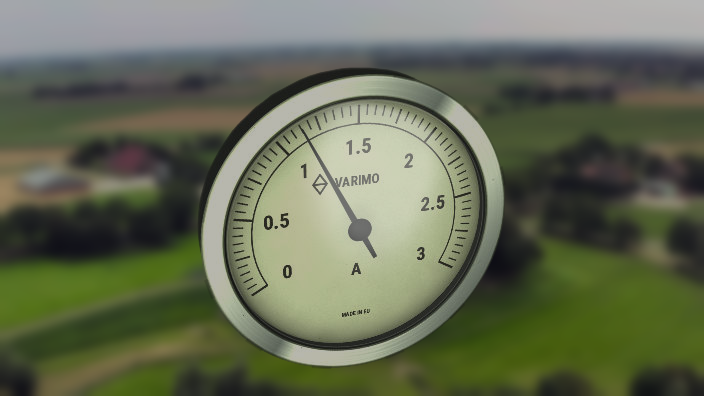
1.15
